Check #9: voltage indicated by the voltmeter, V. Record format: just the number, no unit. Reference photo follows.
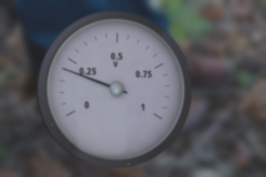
0.2
